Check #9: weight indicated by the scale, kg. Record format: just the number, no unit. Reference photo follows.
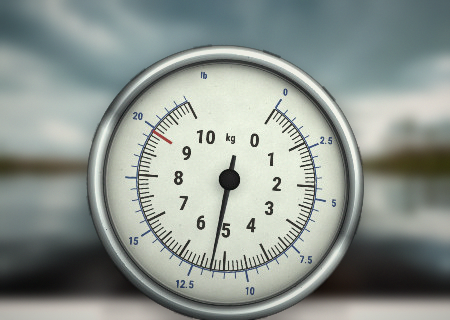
5.3
